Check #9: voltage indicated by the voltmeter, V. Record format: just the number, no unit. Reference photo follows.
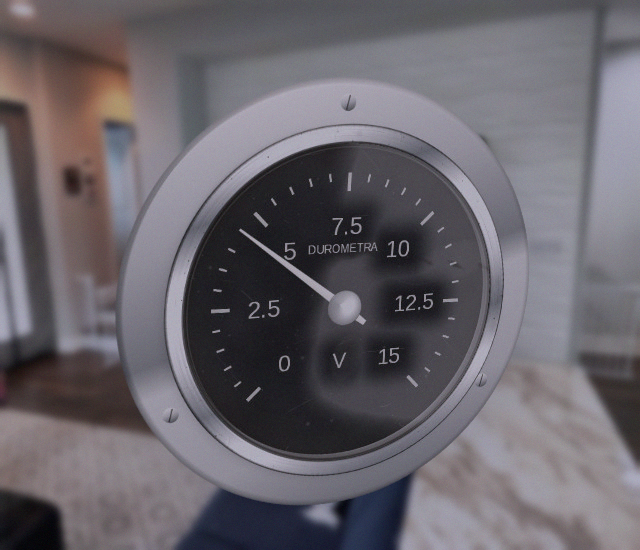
4.5
